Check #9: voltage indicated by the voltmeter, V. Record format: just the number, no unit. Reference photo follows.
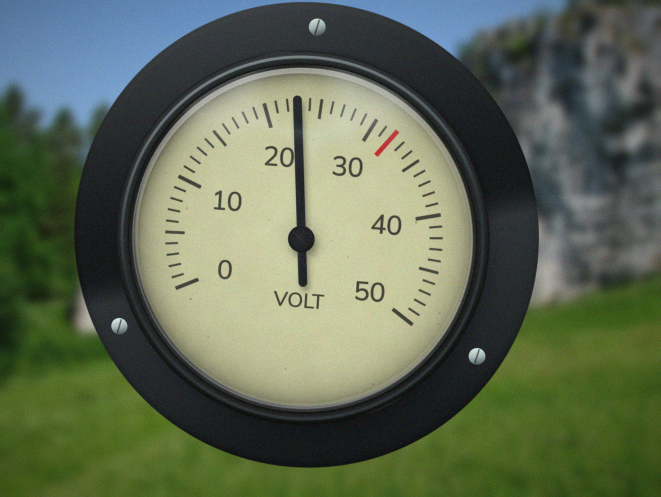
23
